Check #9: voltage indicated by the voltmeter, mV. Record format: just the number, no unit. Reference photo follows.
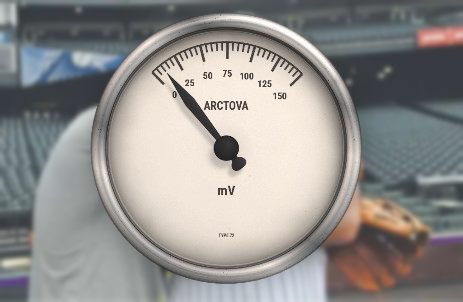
10
